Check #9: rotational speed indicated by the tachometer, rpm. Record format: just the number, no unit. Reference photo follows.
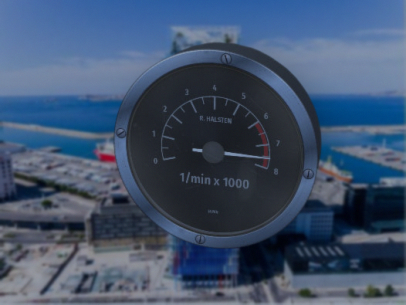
7500
